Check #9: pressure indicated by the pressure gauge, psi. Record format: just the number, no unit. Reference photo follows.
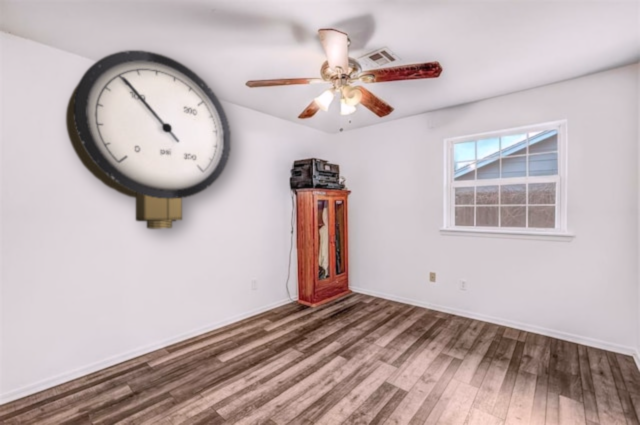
100
